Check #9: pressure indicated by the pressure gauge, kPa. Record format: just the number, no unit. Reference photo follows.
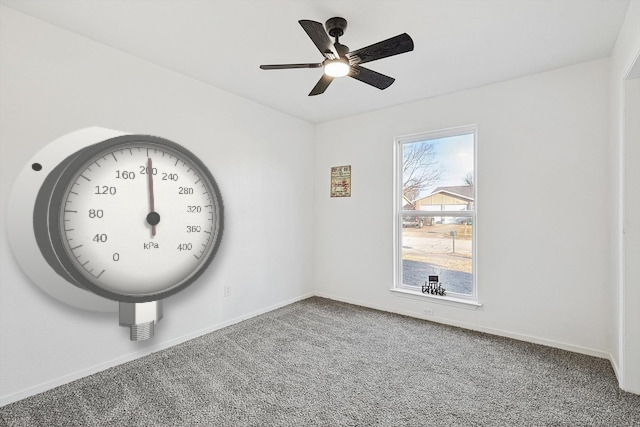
200
